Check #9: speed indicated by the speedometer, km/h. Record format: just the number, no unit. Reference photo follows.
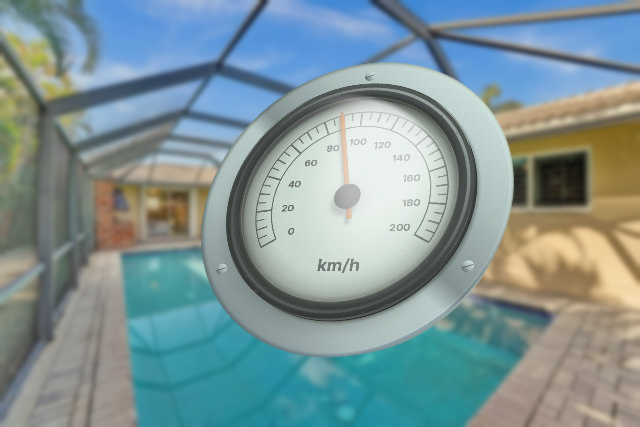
90
